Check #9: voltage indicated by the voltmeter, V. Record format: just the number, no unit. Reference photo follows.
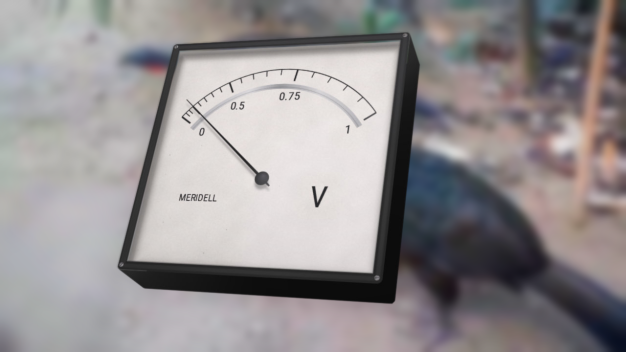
0.25
